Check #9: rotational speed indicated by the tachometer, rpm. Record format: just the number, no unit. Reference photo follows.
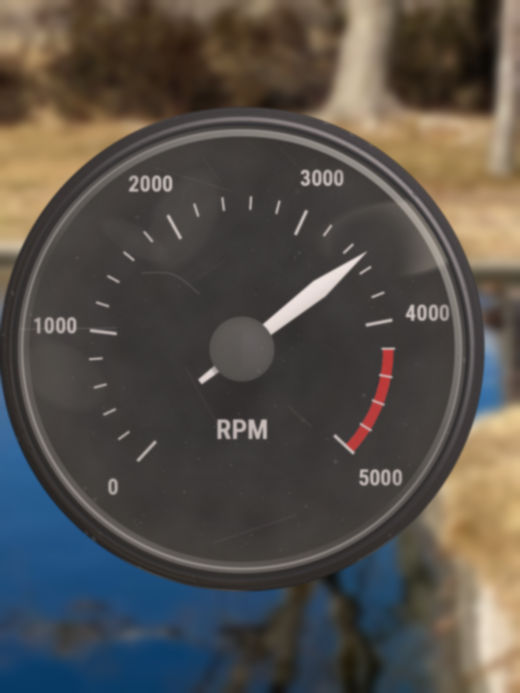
3500
